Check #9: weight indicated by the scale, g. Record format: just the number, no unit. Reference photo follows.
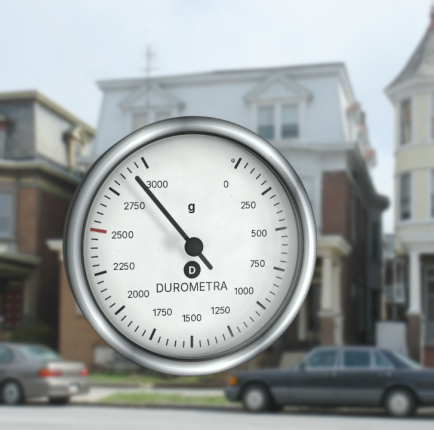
2900
